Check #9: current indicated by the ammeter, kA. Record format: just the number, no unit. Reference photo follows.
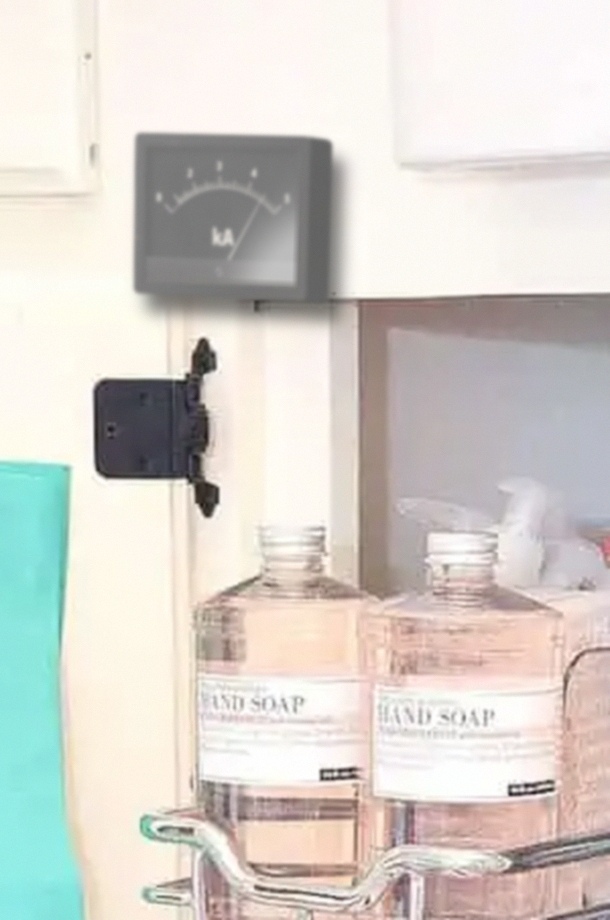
4.5
